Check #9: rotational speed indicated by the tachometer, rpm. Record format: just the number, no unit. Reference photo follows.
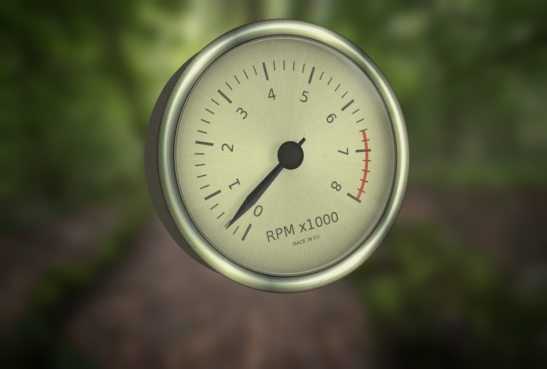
400
